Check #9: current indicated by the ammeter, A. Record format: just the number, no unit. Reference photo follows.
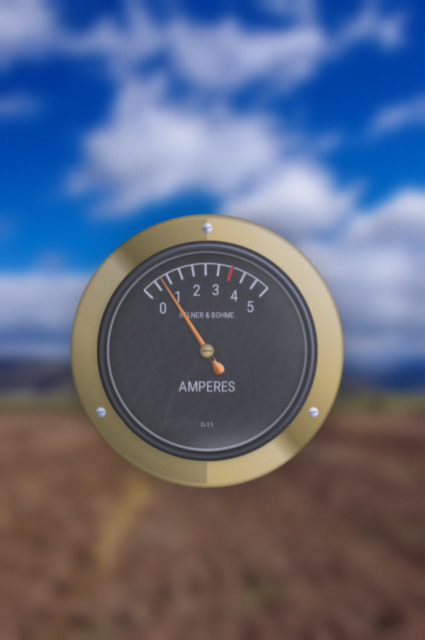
0.75
